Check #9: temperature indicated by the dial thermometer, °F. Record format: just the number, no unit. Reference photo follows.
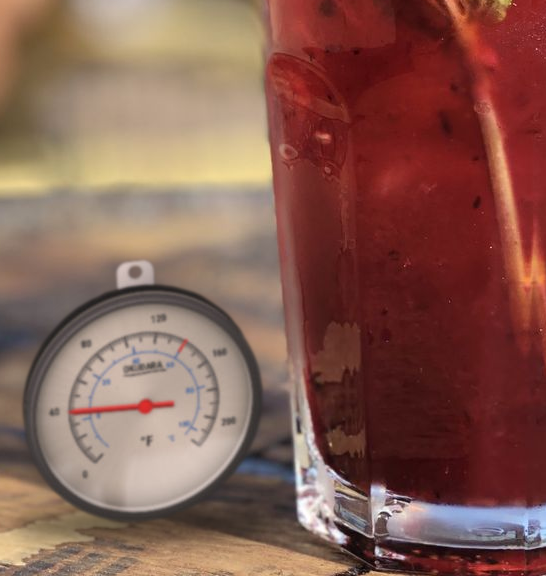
40
